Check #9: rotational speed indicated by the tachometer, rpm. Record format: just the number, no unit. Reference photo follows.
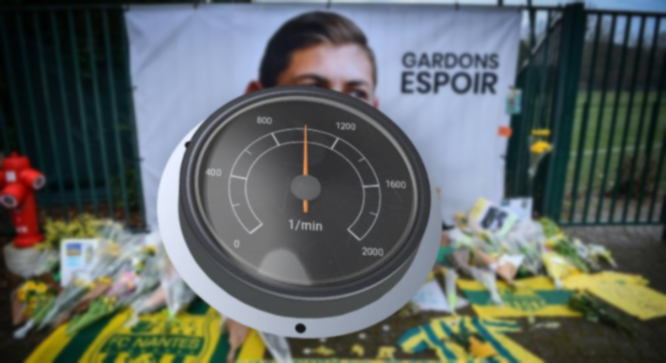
1000
